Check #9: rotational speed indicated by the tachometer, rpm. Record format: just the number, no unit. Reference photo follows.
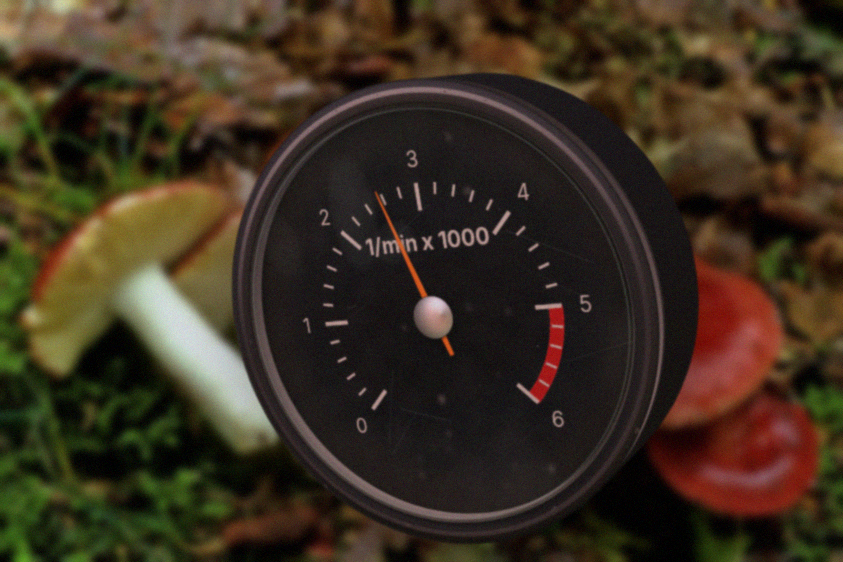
2600
